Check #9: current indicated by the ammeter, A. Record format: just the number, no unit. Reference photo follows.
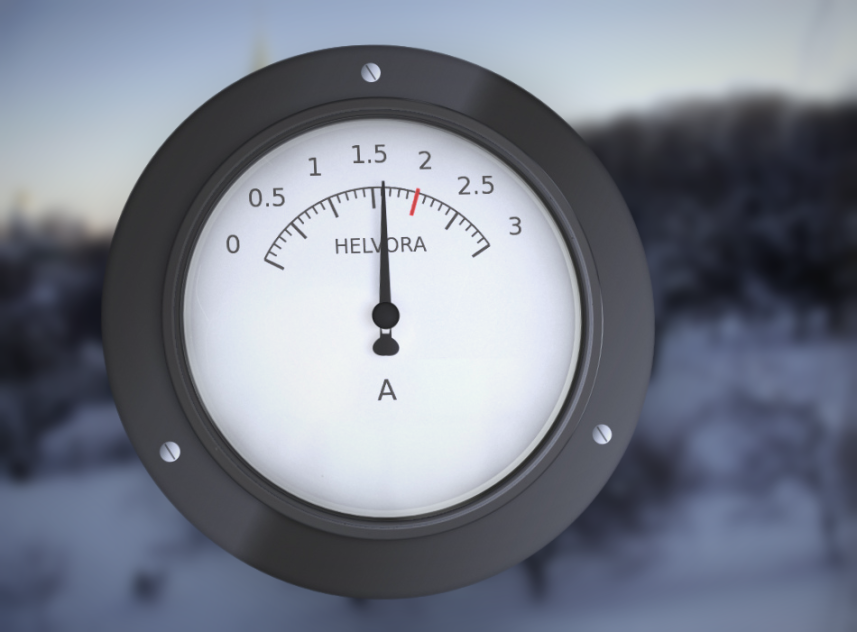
1.6
